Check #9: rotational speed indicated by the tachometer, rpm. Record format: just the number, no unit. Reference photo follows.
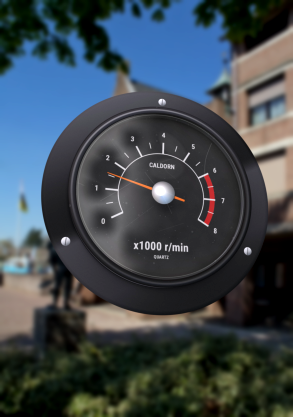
1500
